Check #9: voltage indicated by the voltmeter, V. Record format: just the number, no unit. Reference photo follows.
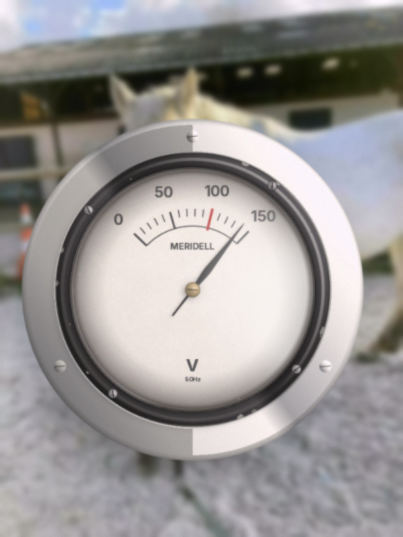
140
